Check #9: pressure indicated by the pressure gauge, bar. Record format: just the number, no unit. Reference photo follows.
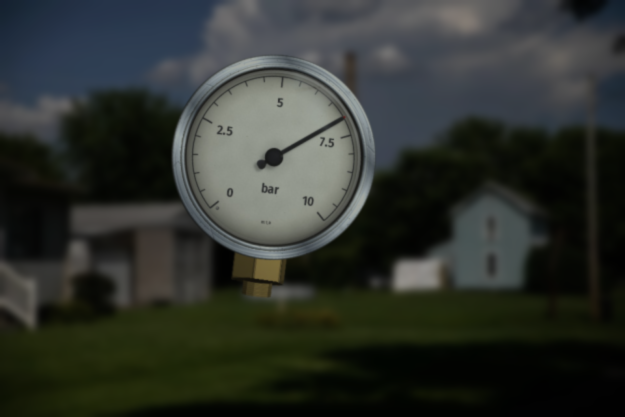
7
